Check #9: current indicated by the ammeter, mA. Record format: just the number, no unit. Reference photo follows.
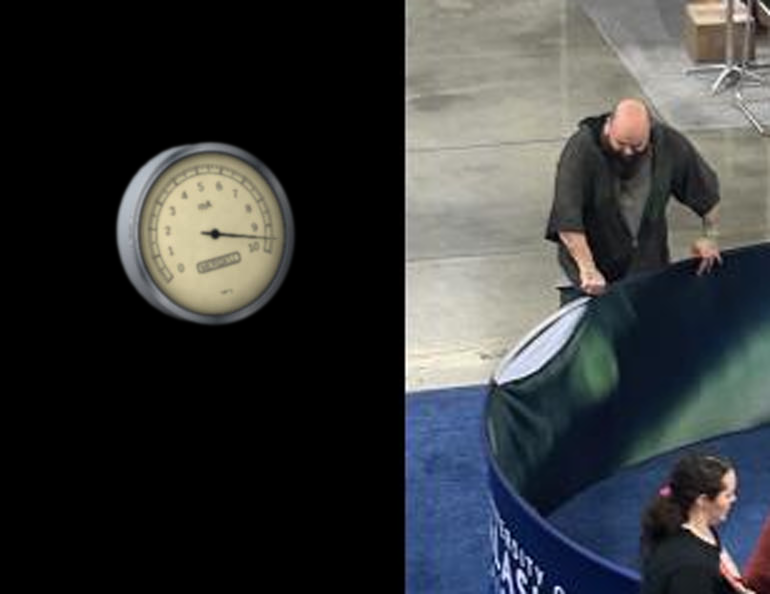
9.5
